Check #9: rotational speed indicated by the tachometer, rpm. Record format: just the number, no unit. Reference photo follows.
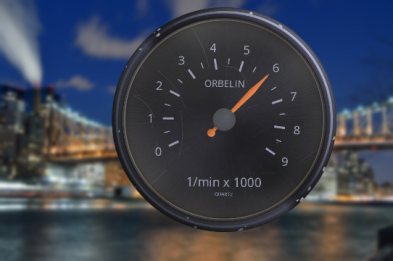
6000
